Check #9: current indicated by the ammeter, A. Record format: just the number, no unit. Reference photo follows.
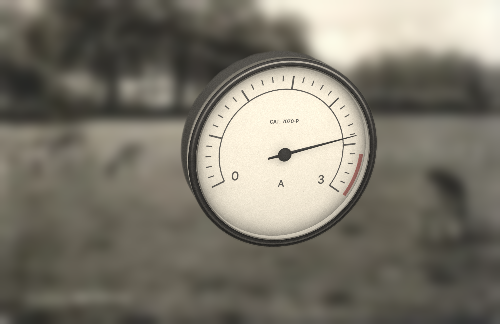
2.4
